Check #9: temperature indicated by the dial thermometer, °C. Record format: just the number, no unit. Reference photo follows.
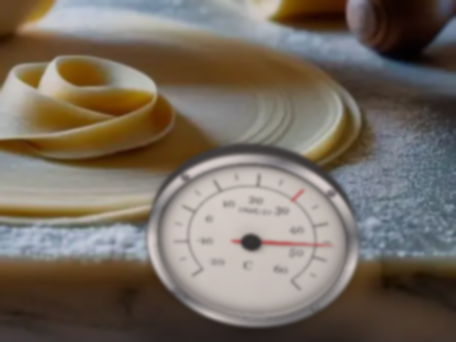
45
